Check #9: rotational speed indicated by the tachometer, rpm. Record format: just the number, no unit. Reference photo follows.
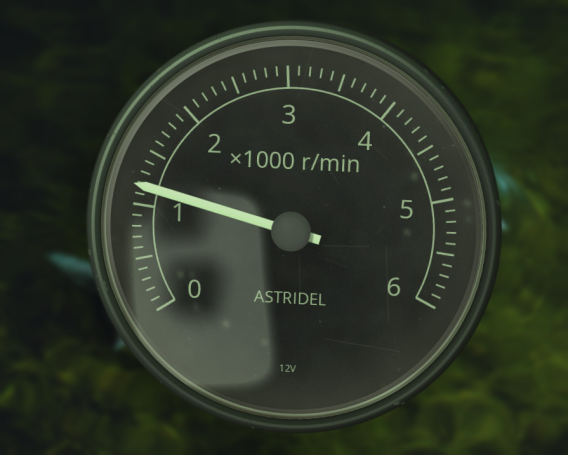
1200
